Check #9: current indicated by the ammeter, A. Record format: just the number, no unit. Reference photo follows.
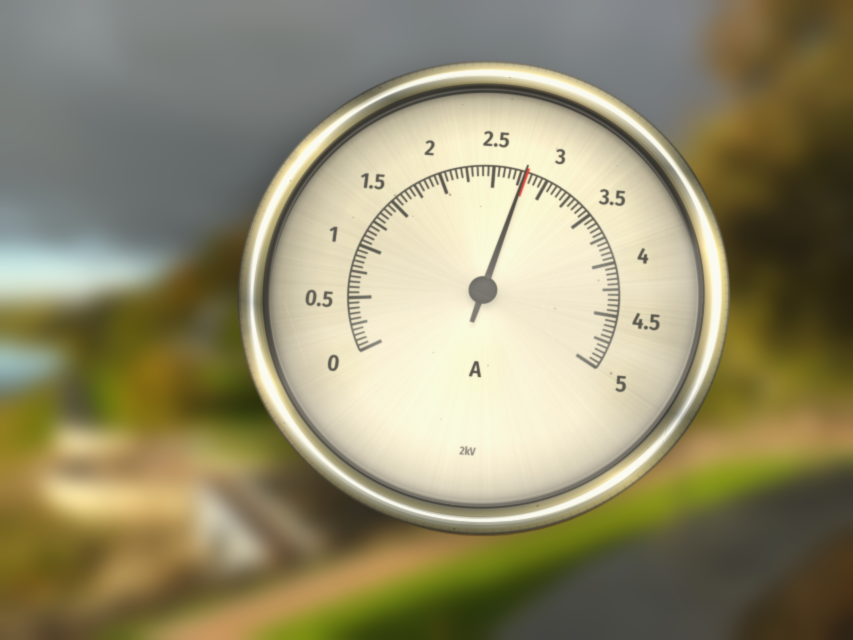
2.8
